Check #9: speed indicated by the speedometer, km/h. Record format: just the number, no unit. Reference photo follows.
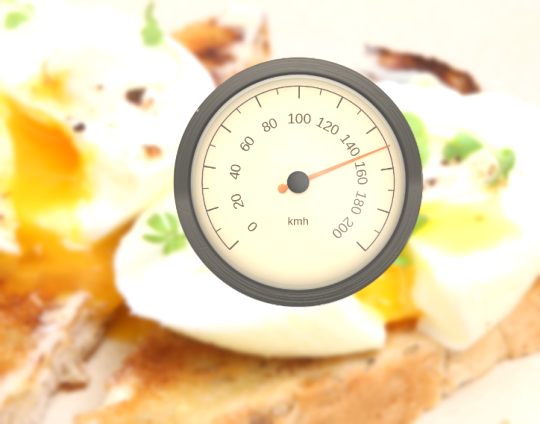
150
